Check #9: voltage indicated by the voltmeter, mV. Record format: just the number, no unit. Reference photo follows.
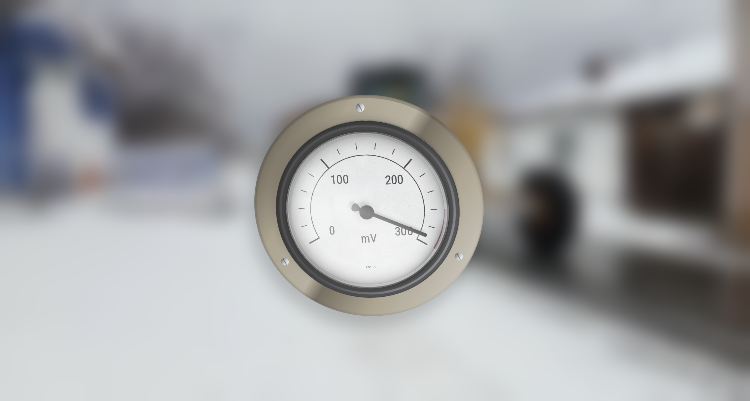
290
